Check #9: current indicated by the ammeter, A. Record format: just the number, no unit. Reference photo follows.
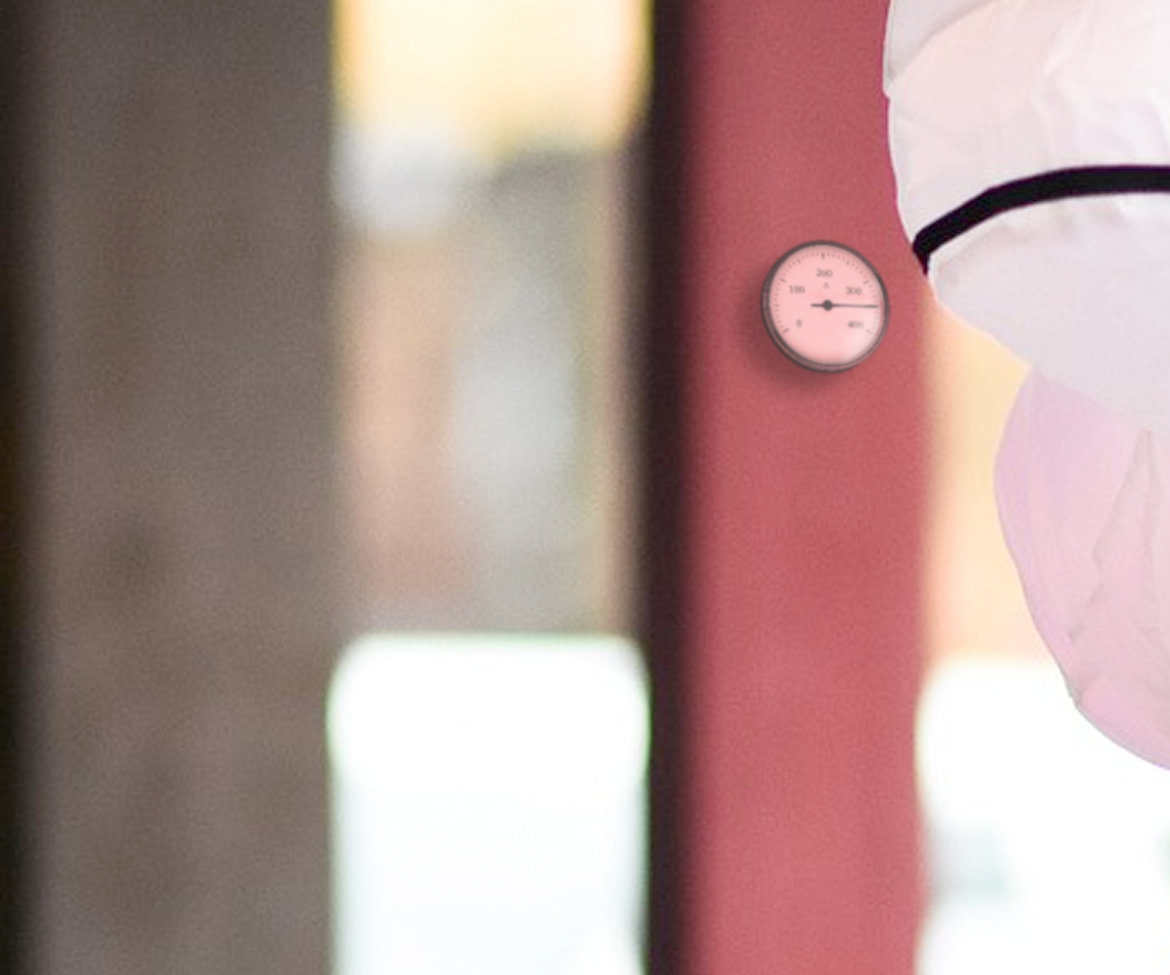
350
